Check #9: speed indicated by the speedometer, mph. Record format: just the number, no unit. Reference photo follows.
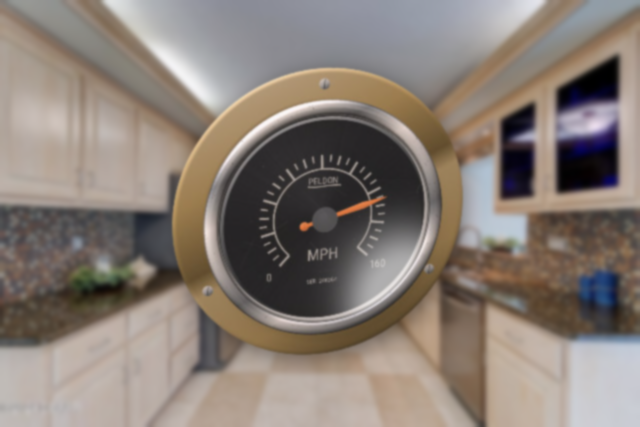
125
